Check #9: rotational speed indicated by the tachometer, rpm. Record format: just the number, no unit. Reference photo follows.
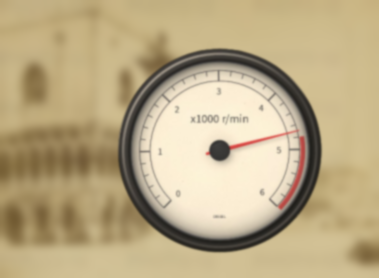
4700
